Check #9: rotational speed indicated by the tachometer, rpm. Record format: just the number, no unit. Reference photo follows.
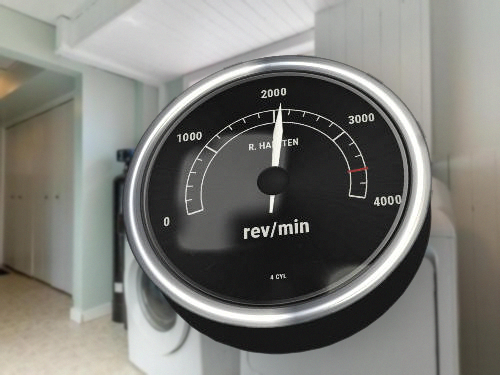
2100
